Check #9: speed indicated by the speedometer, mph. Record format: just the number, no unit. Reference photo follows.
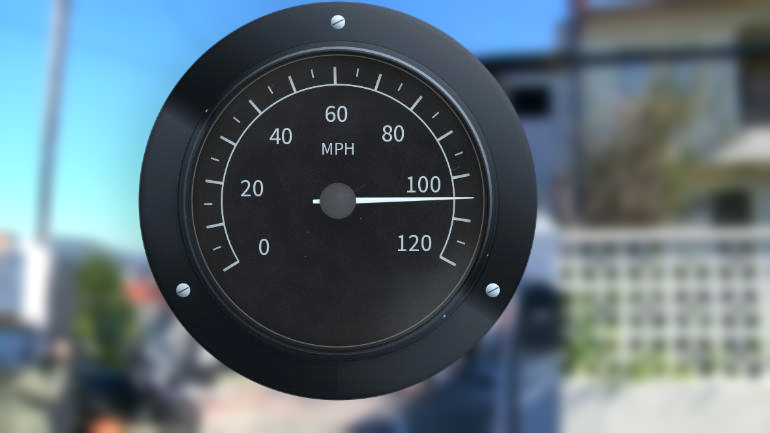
105
